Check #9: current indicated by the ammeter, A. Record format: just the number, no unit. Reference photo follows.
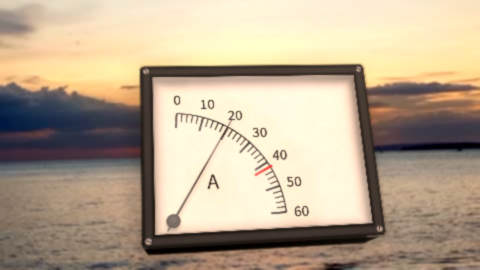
20
